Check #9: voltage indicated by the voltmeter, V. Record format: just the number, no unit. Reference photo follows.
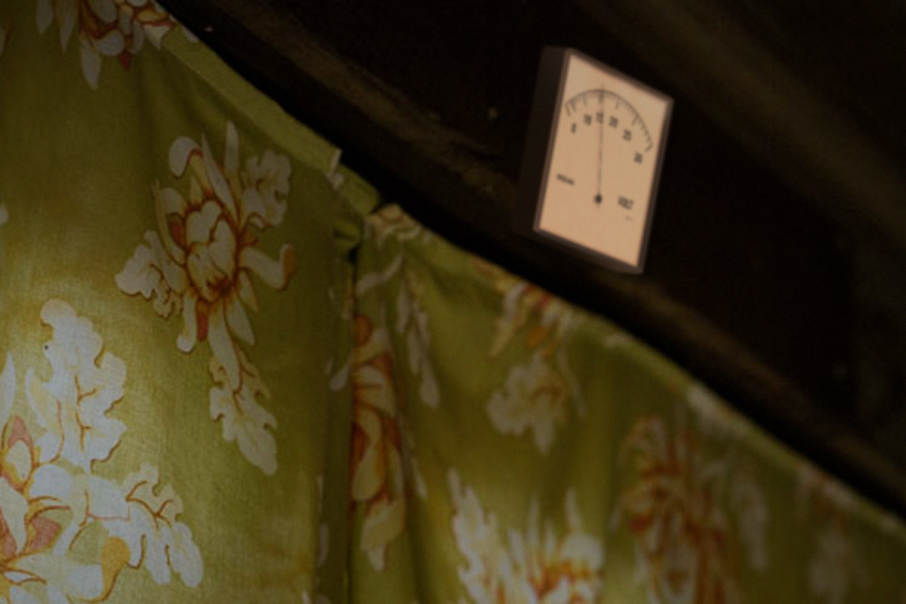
15
